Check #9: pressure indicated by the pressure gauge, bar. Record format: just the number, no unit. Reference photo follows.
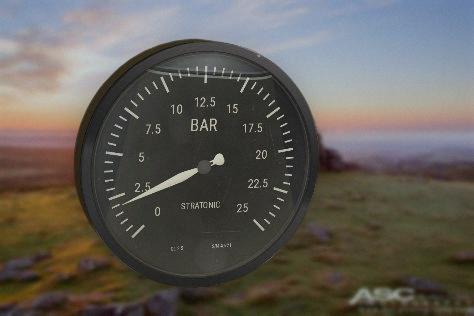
2
